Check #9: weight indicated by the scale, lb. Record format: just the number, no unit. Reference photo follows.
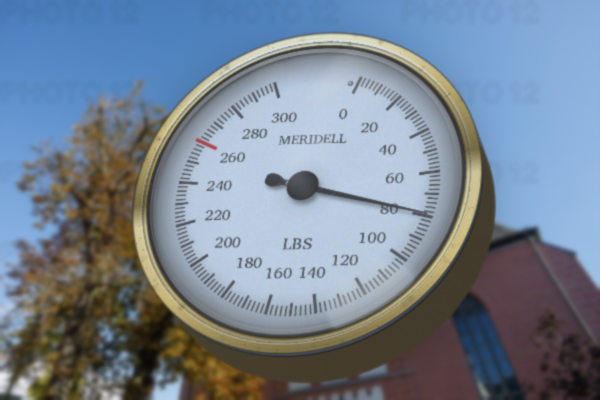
80
